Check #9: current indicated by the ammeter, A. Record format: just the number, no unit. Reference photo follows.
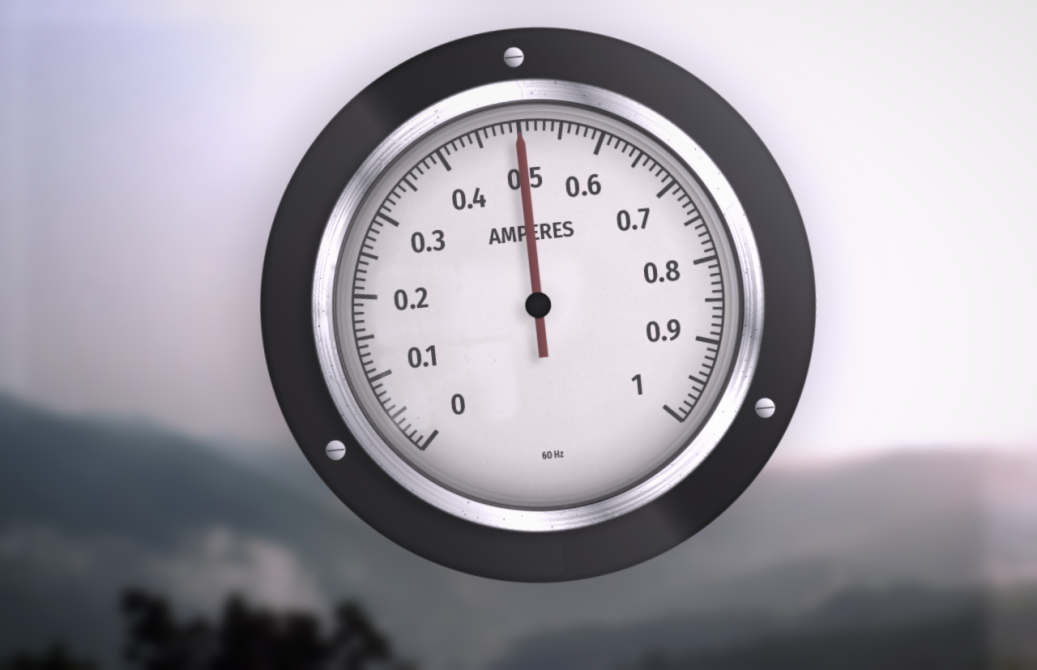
0.5
